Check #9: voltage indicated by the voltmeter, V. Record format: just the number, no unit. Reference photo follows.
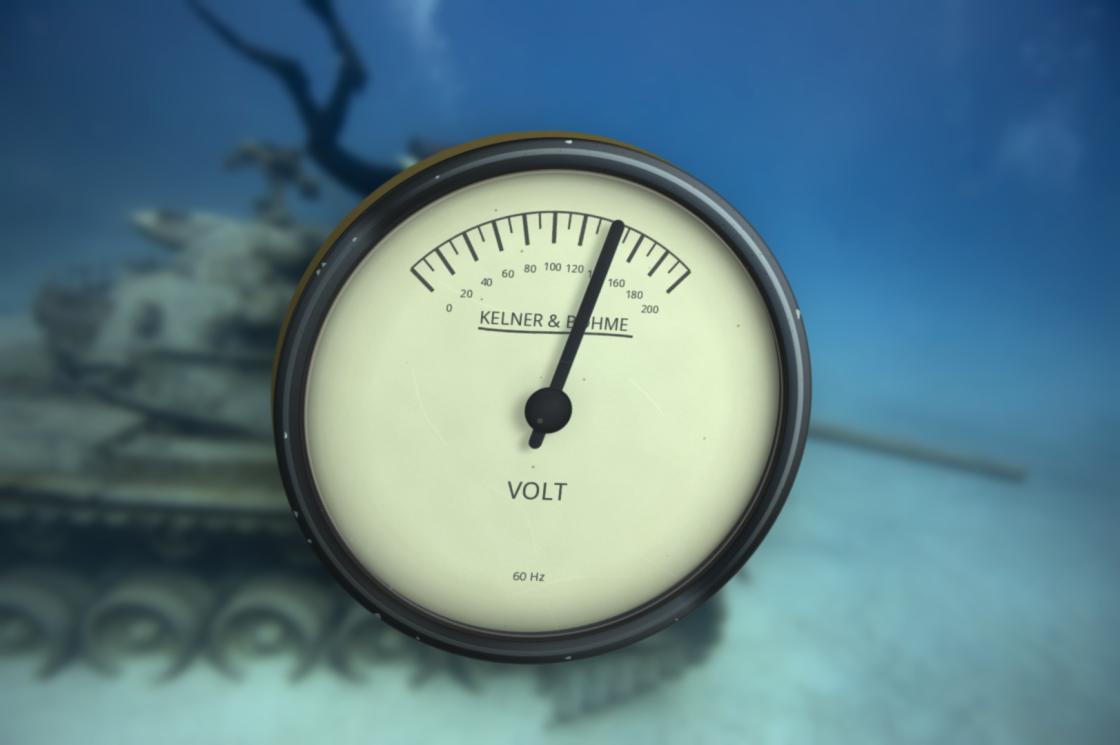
140
